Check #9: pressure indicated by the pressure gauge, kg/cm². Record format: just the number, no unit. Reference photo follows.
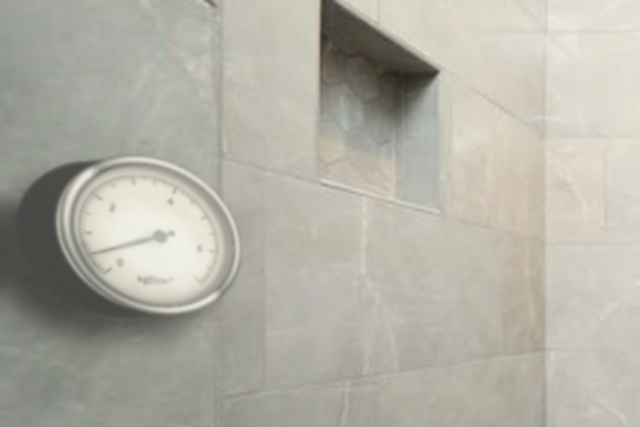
0.5
